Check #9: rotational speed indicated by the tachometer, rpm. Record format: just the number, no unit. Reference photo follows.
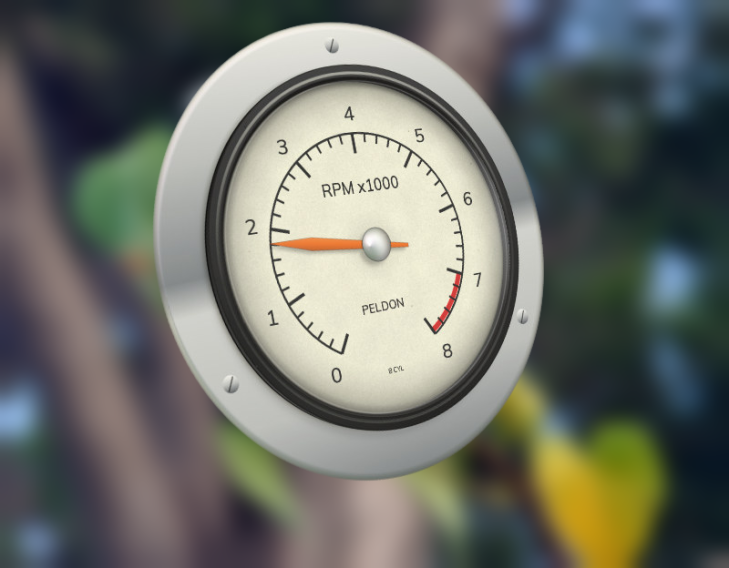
1800
